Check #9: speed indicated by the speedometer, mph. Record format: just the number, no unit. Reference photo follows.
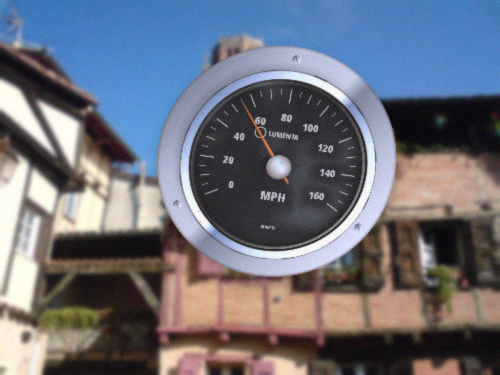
55
